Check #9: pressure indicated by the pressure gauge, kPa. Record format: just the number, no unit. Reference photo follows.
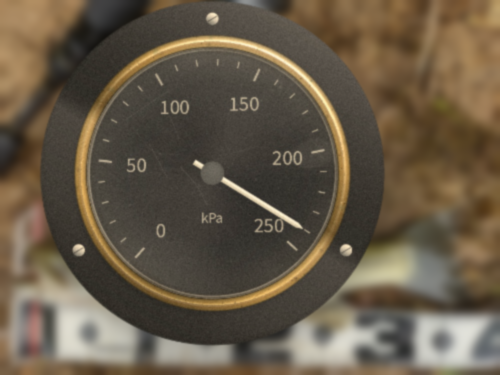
240
